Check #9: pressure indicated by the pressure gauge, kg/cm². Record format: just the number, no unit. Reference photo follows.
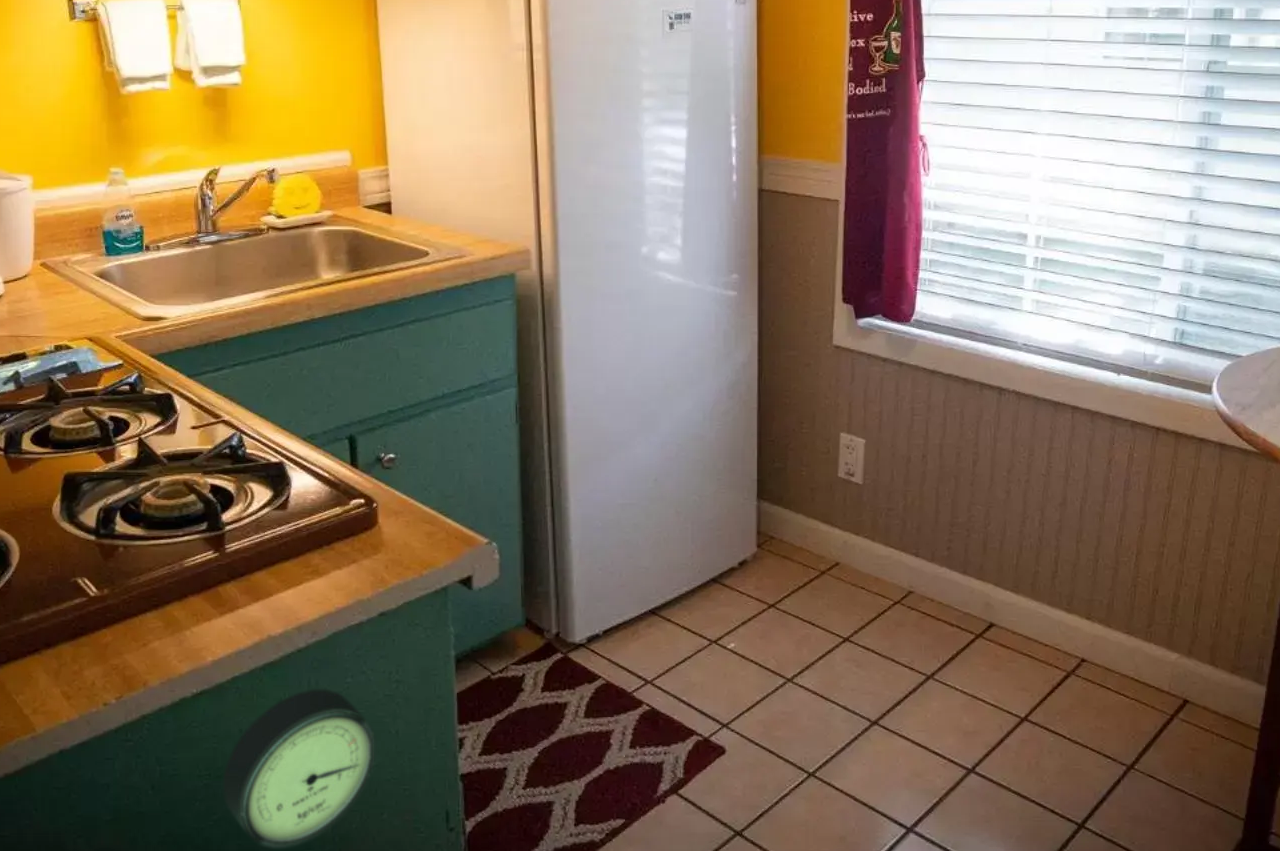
6.5
